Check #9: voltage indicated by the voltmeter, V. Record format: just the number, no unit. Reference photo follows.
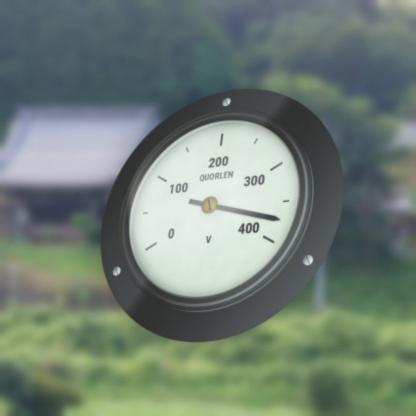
375
